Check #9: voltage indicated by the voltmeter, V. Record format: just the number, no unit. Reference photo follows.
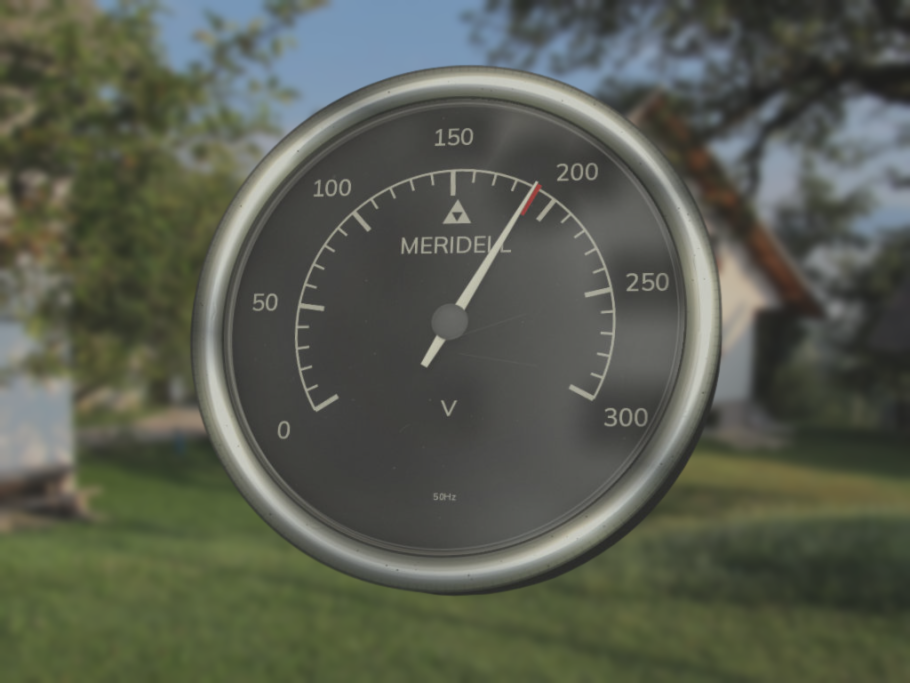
190
